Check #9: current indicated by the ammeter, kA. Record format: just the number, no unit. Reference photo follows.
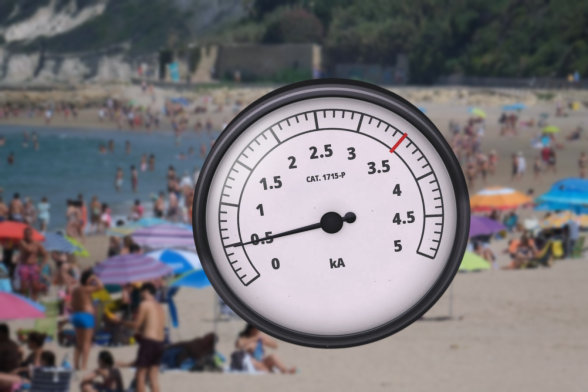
0.5
